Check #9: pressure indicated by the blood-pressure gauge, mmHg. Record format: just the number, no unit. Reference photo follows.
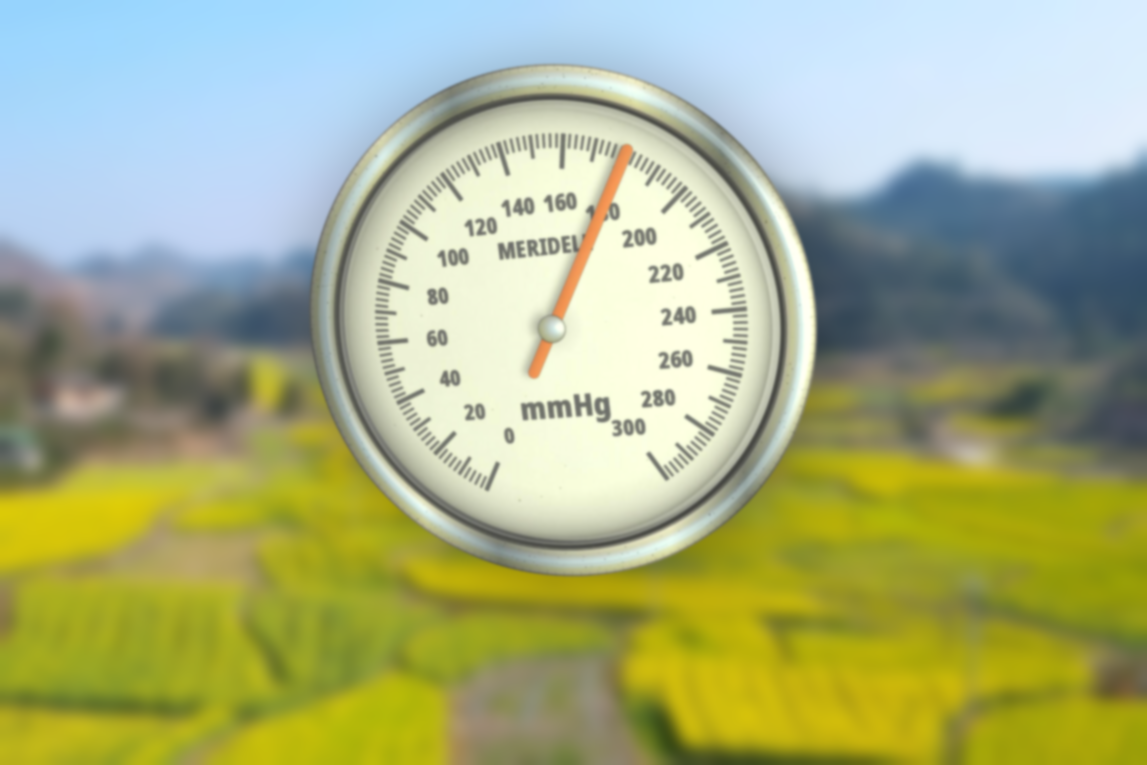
180
